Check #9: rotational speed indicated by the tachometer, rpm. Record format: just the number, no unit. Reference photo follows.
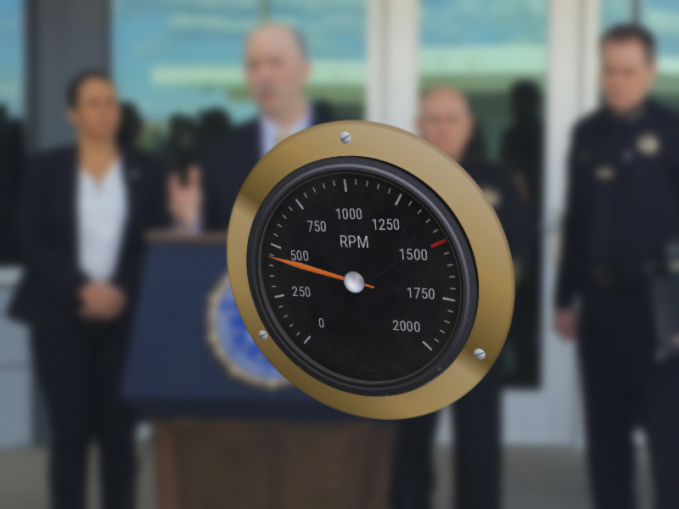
450
